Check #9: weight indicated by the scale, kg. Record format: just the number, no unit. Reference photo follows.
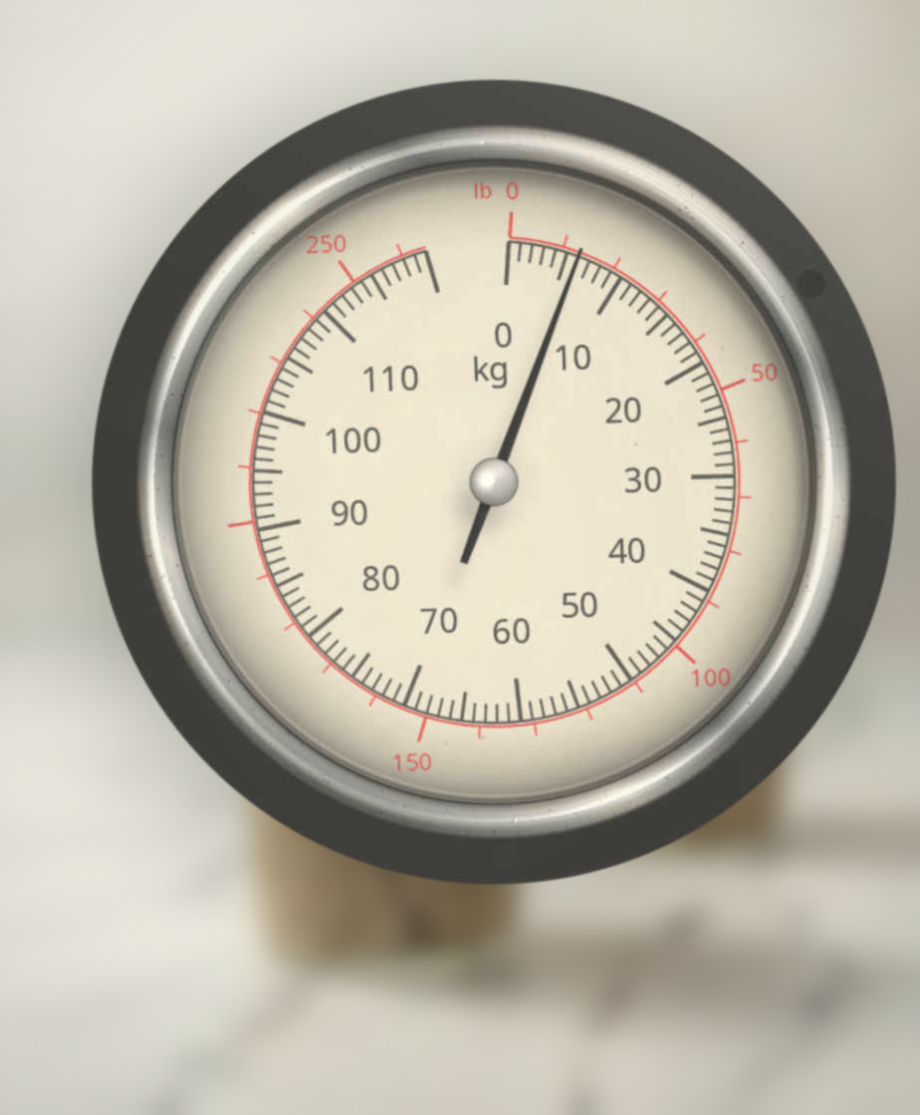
6
